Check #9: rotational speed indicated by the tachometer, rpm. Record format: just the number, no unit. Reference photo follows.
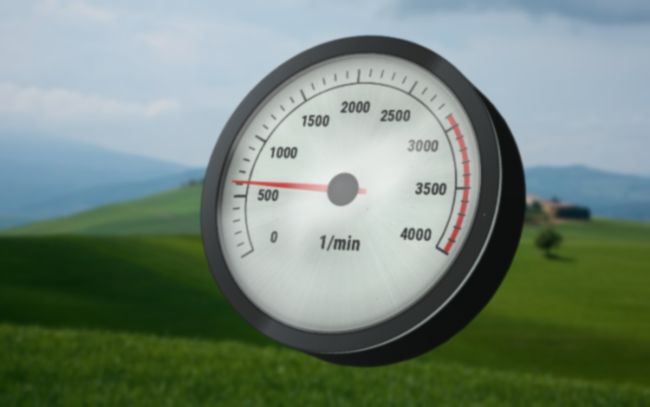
600
